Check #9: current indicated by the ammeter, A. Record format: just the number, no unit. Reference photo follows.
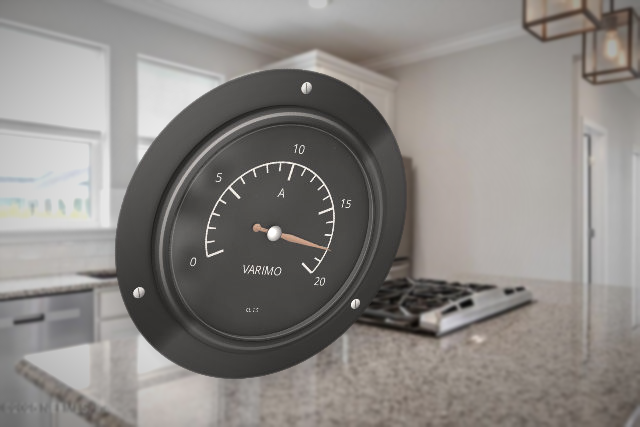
18
